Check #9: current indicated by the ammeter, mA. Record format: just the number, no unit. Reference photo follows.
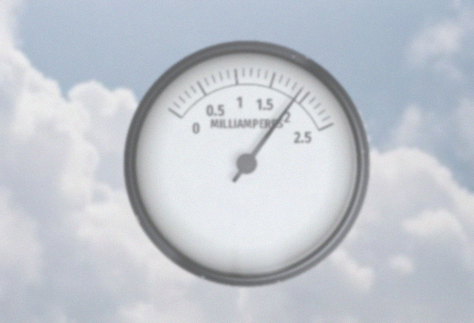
1.9
